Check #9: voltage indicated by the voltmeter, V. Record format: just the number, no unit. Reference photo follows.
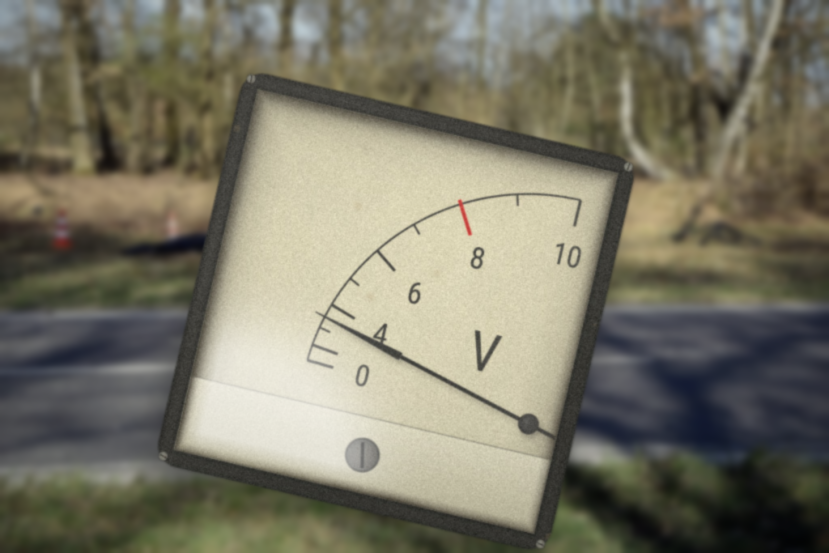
3.5
